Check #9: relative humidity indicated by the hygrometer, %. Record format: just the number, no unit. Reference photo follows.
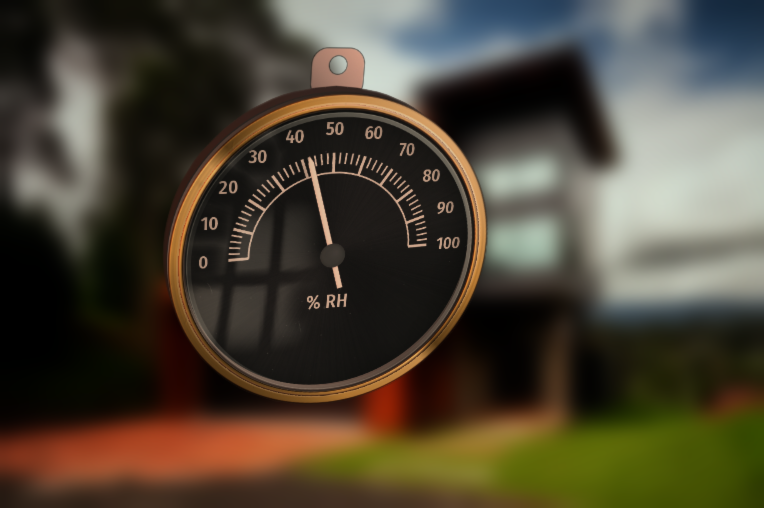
42
